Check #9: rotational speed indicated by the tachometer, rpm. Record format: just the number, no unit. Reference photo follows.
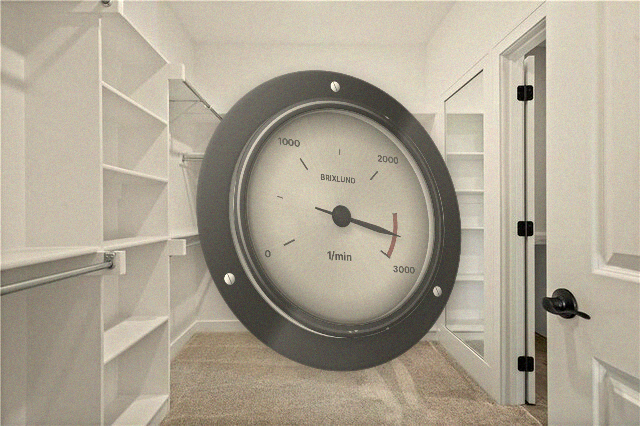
2750
